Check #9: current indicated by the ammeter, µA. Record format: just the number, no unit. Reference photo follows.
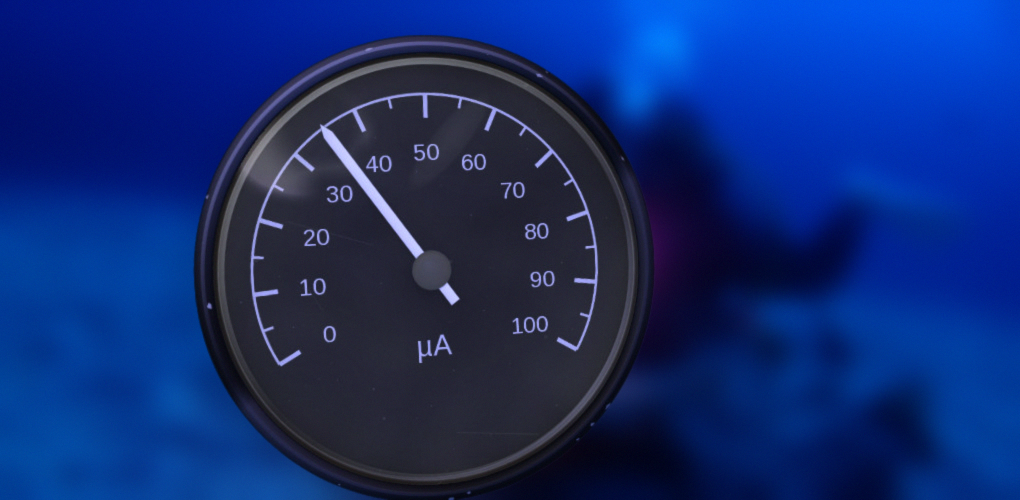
35
